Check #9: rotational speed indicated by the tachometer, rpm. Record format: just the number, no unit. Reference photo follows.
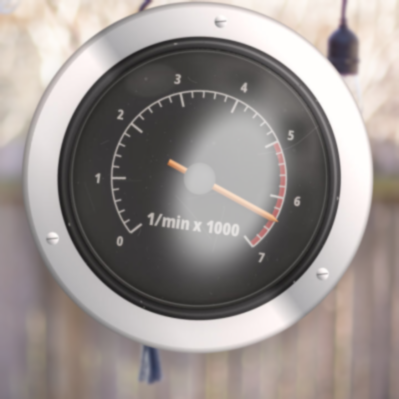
6400
